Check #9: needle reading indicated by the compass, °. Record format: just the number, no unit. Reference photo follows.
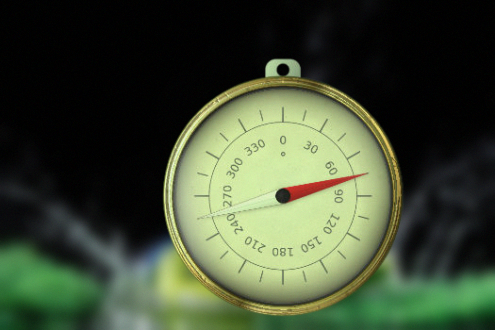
75
